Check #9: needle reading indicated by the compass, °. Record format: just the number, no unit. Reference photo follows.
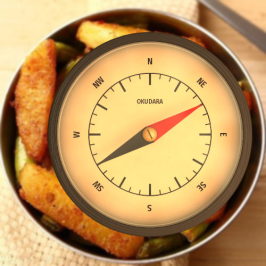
60
